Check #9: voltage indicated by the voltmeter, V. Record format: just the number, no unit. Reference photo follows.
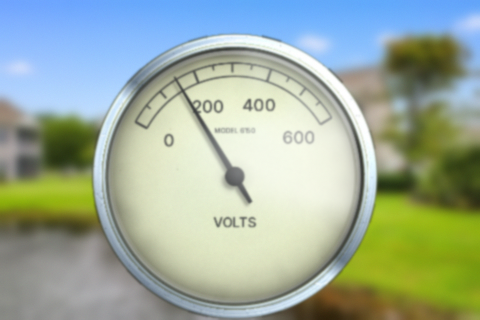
150
